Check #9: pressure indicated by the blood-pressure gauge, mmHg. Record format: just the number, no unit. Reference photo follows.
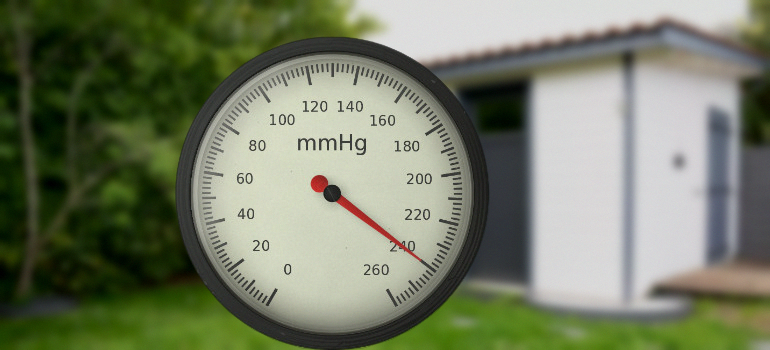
240
